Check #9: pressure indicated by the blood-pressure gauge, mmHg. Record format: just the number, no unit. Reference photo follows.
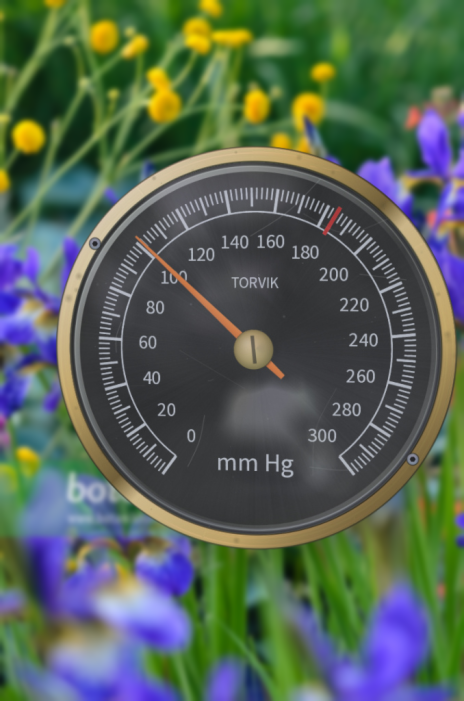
102
